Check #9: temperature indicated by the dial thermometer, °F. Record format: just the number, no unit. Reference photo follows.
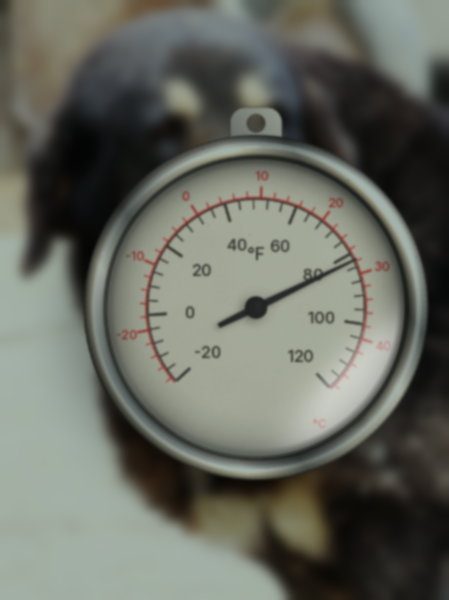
82
